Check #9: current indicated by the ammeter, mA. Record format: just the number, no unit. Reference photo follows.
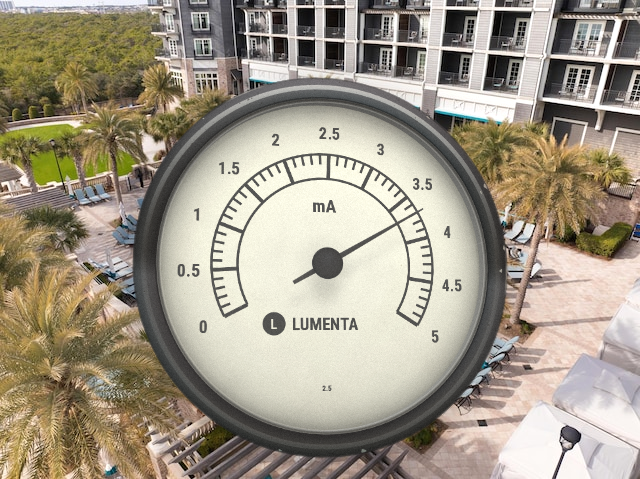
3.7
